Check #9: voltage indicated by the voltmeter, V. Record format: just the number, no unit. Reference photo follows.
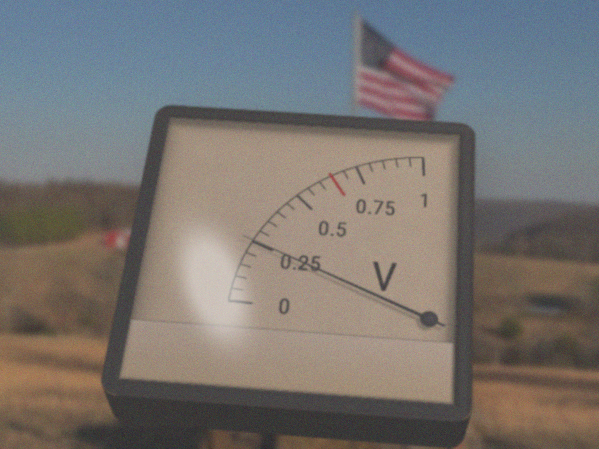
0.25
